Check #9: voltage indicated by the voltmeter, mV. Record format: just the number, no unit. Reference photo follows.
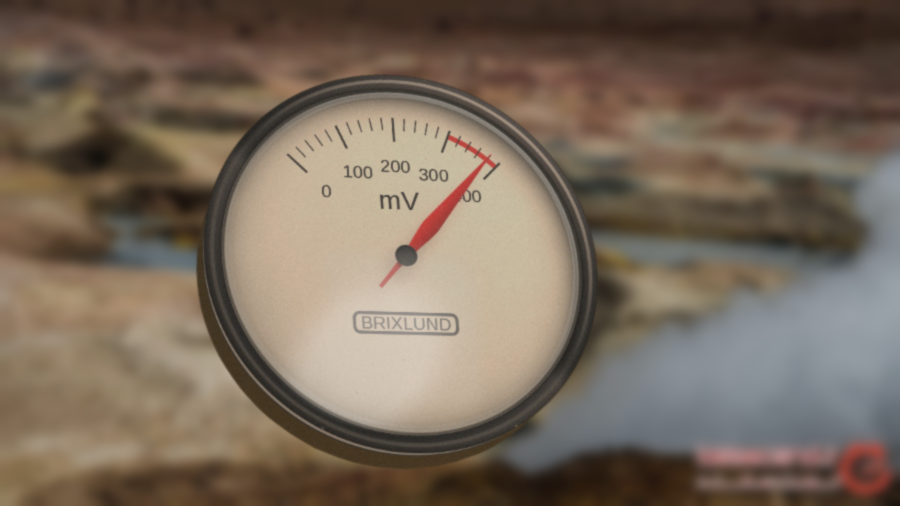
380
